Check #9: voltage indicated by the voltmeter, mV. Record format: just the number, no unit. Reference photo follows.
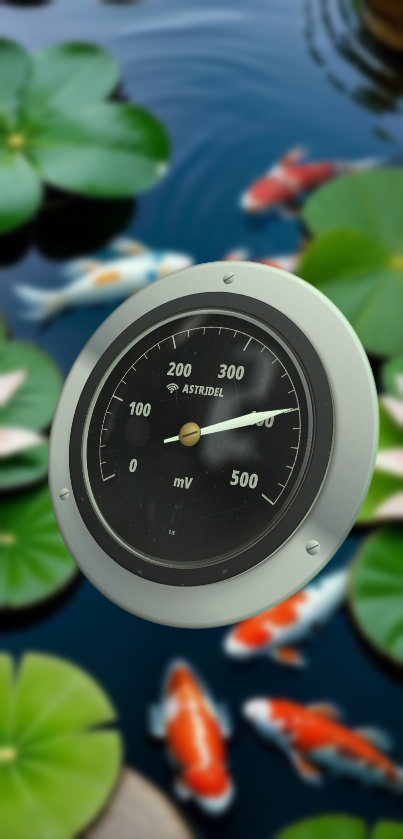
400
